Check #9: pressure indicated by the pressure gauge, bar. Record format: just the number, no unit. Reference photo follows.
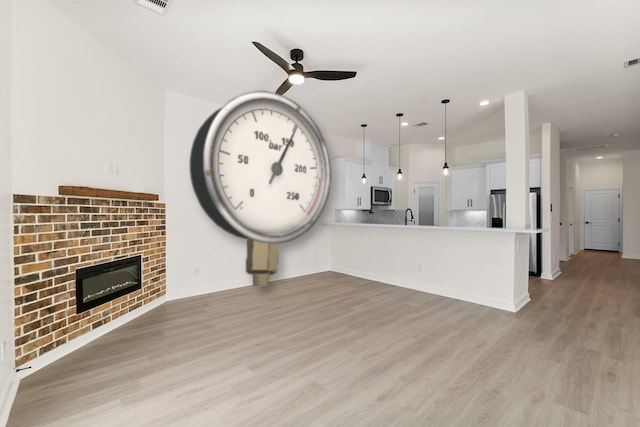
150
